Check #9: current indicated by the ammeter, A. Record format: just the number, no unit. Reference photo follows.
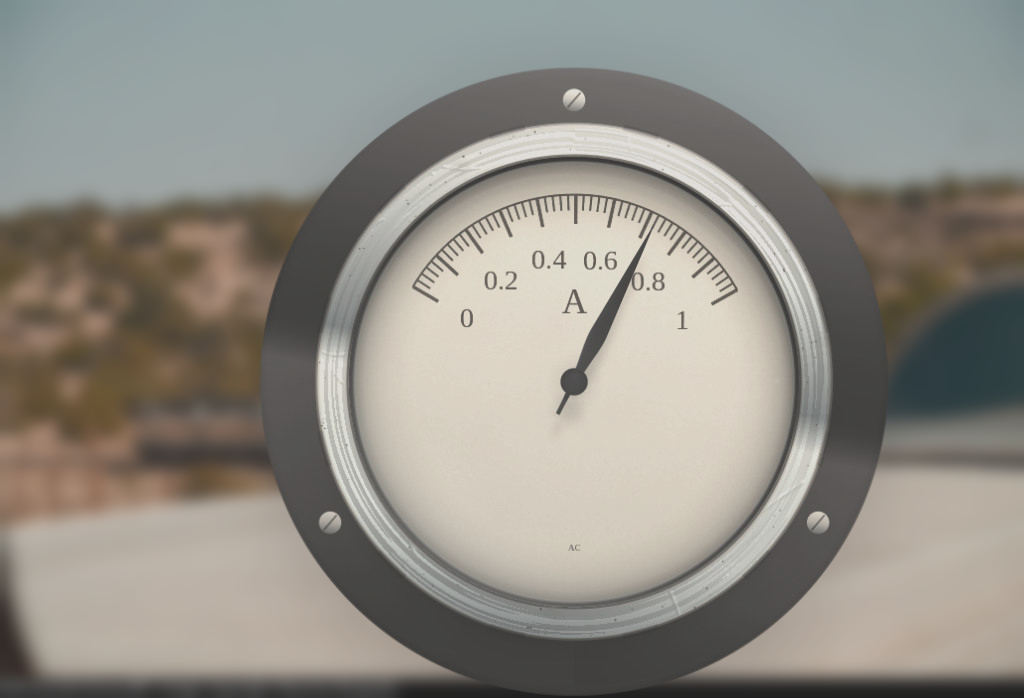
0.72
